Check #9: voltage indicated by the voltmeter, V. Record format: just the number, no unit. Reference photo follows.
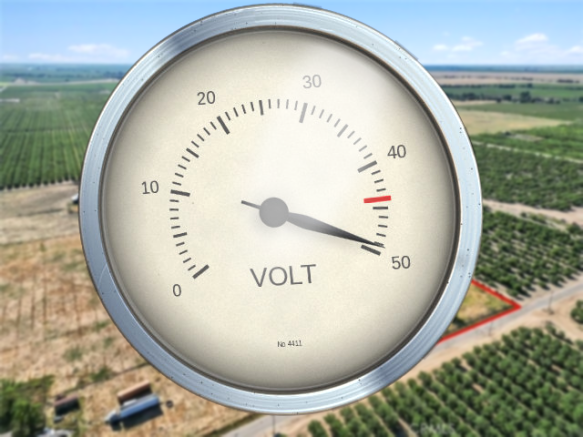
49
